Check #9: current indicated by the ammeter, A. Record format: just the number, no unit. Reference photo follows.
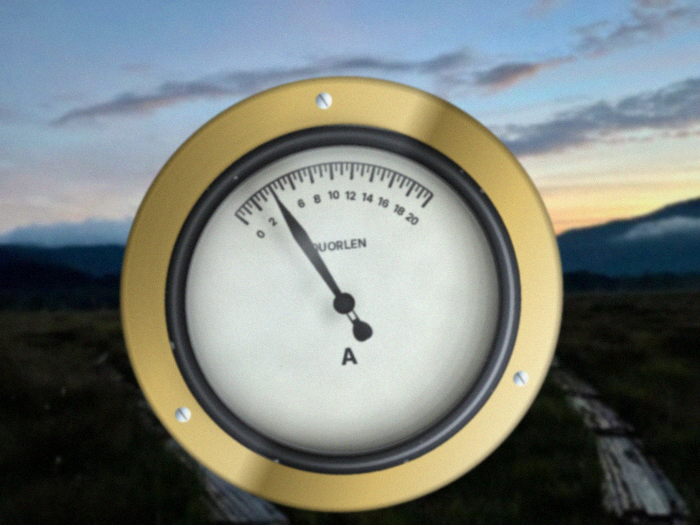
4
